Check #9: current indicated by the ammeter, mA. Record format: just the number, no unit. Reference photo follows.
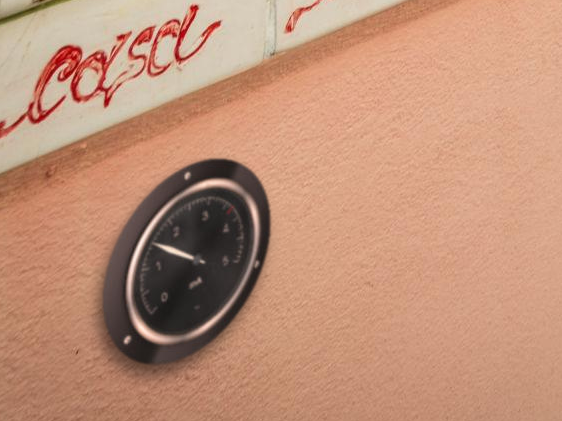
1.5
